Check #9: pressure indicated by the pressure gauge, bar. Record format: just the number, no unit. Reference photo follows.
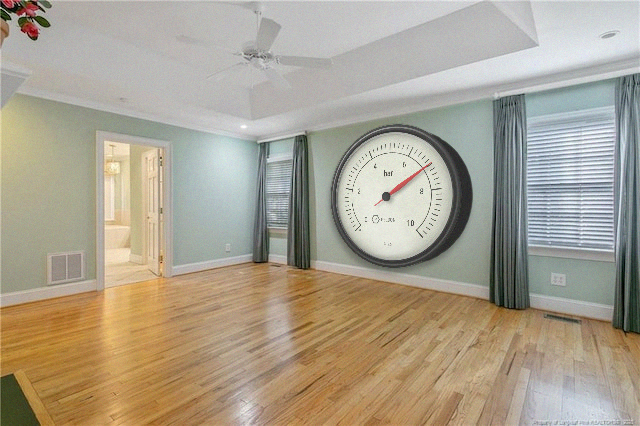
7
